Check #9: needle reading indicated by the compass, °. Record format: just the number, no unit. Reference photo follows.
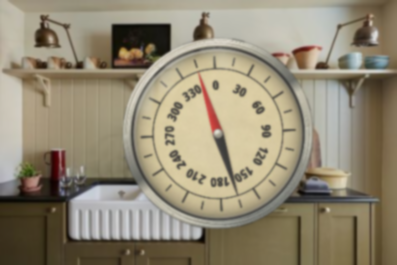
345
